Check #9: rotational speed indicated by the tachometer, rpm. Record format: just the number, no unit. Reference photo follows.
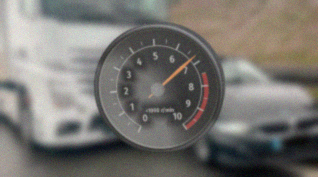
6750
